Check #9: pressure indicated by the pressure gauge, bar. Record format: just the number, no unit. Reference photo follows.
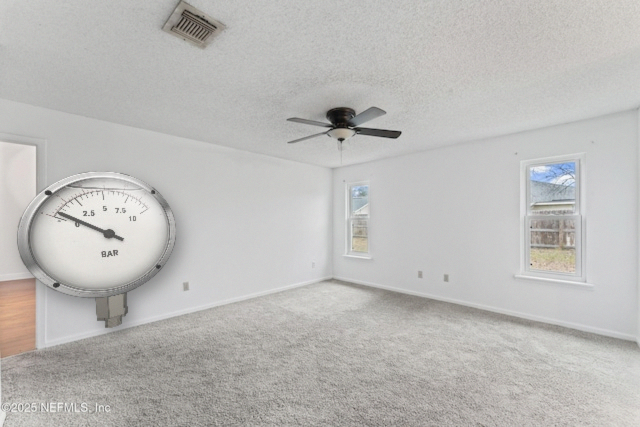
0.5
